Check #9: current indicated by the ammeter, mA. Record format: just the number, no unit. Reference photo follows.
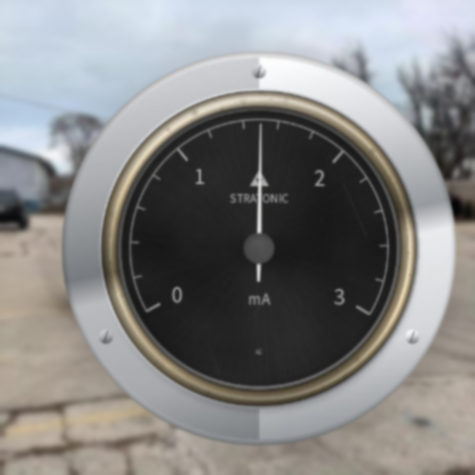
1.5
